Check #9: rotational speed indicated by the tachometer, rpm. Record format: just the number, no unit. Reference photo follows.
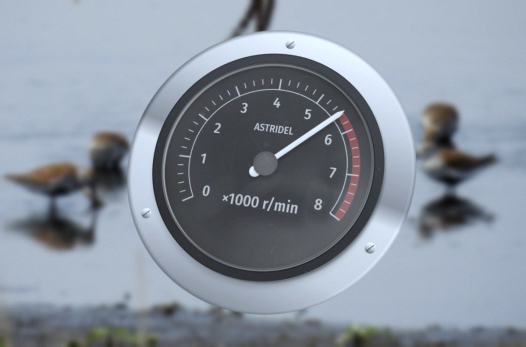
5600
